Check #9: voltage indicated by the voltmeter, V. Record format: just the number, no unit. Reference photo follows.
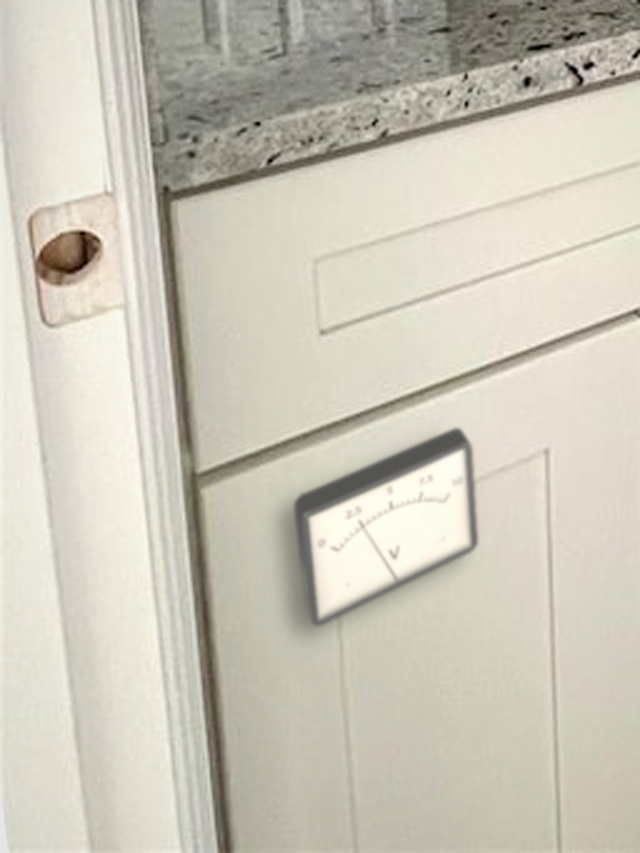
2.5
